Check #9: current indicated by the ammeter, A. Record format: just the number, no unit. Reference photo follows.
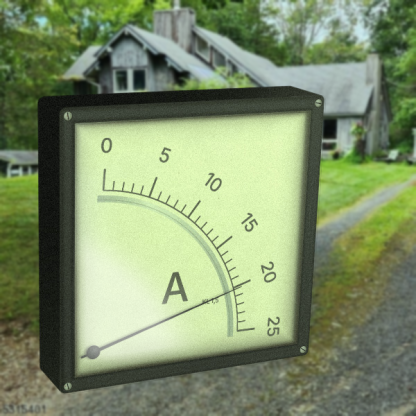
20
